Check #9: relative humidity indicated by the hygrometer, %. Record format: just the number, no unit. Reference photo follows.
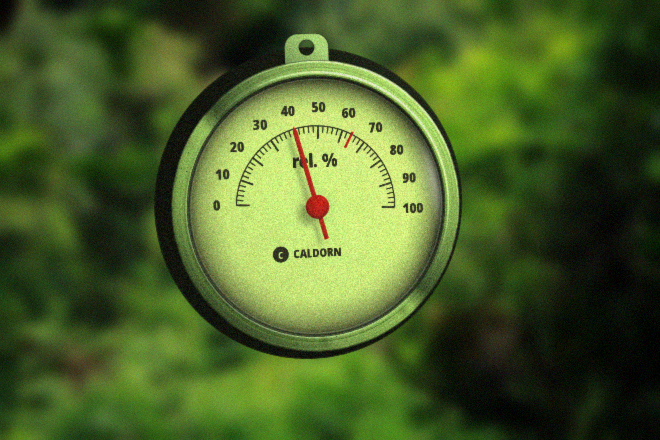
40
